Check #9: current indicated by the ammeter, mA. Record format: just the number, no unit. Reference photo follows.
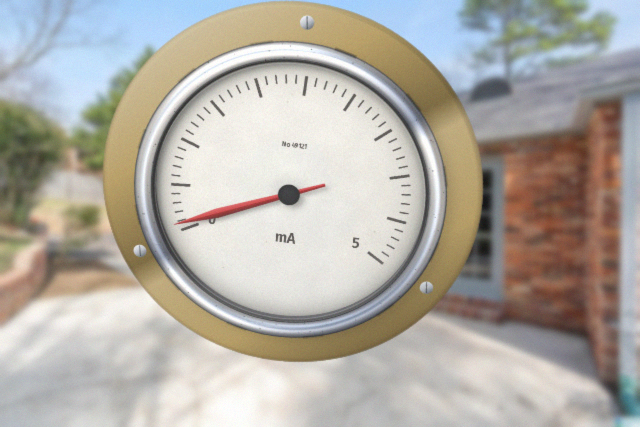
0.1
